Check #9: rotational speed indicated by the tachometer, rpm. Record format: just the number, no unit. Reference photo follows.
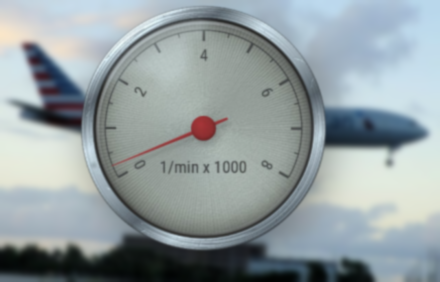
250
